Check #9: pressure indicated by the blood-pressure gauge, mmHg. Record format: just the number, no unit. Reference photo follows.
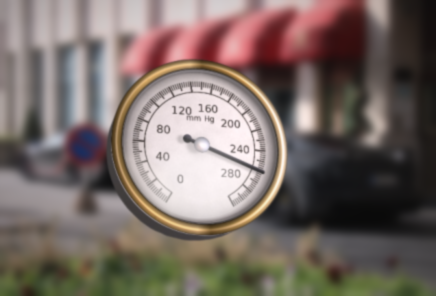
260
